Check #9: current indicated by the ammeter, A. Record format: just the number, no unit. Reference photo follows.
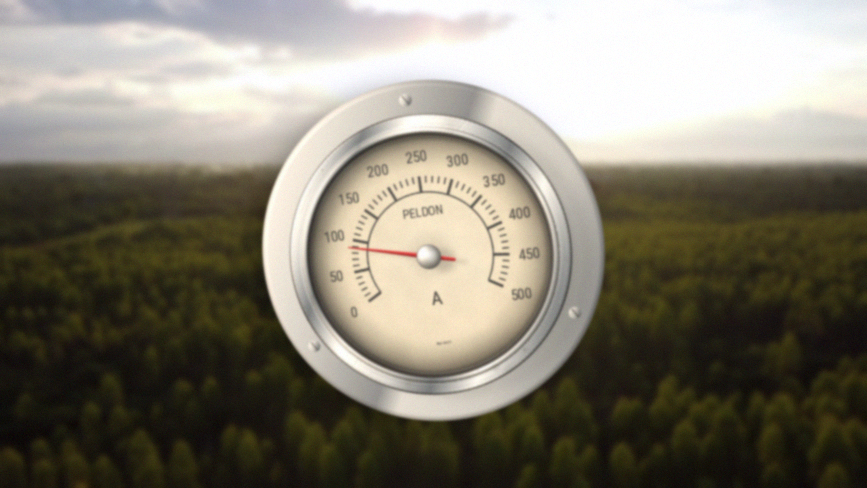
90
